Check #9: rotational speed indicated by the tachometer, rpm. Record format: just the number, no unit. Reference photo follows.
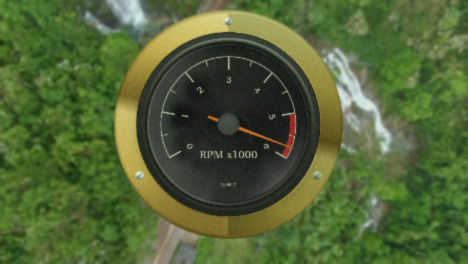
5750
